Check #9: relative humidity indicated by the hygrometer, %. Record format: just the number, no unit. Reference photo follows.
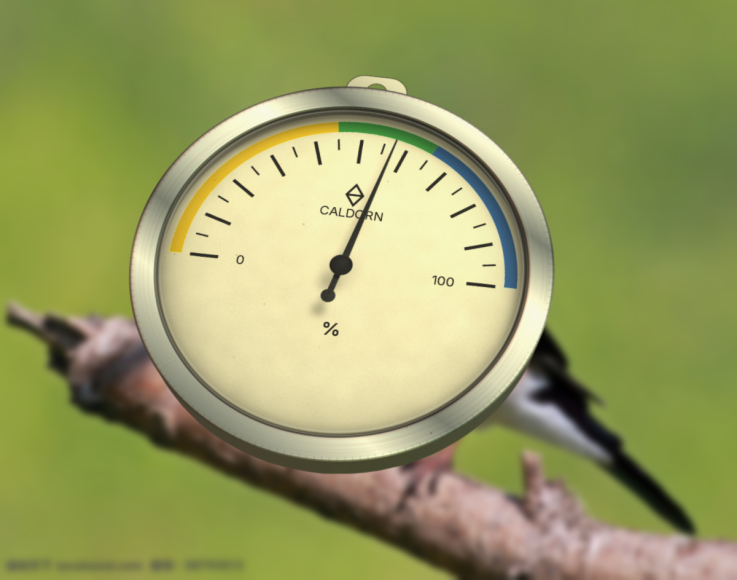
57.5
